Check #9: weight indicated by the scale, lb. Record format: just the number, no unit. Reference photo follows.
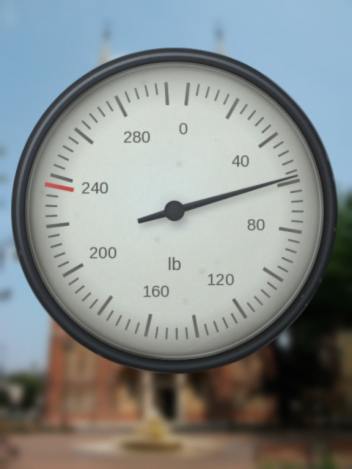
58
